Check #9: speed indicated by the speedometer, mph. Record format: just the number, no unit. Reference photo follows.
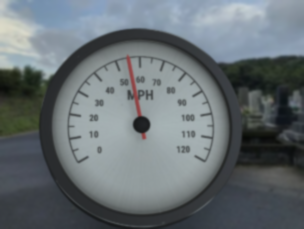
55
